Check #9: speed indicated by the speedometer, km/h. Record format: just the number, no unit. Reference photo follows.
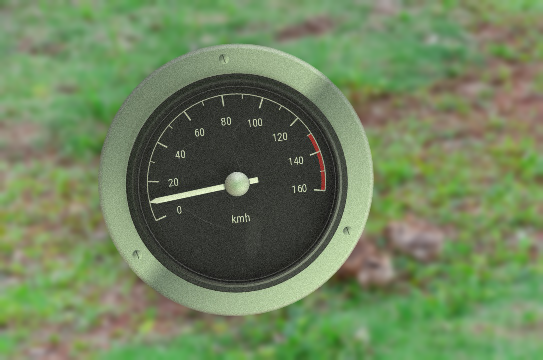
10
